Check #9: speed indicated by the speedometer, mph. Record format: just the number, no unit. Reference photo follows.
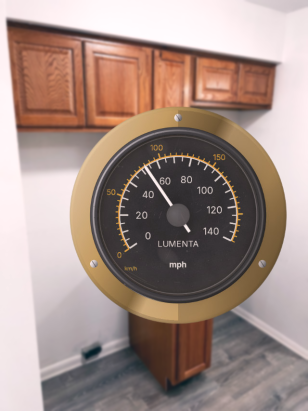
52.5
